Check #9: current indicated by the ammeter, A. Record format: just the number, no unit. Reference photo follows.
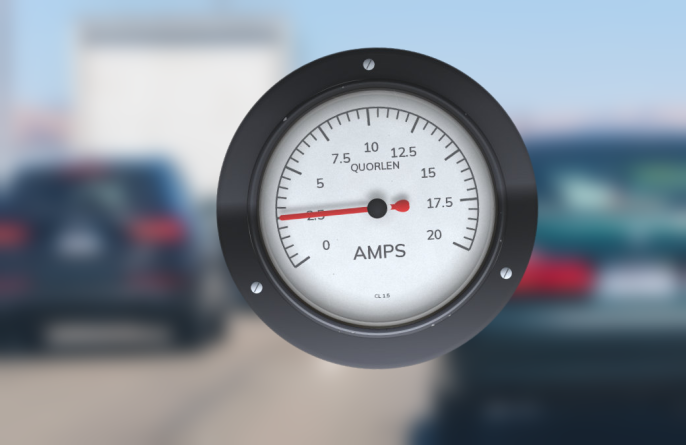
2.5
